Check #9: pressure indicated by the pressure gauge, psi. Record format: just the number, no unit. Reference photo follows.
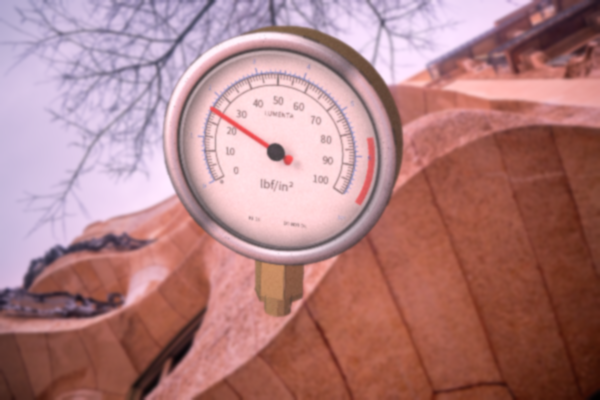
25
